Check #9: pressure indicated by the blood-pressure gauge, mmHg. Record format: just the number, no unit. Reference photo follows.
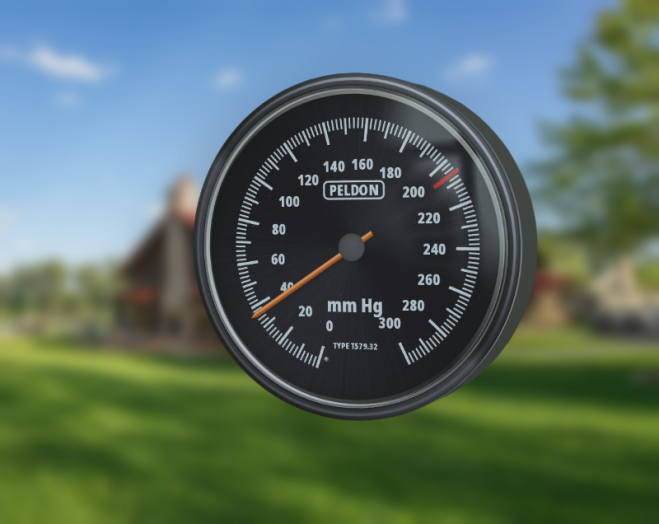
36
